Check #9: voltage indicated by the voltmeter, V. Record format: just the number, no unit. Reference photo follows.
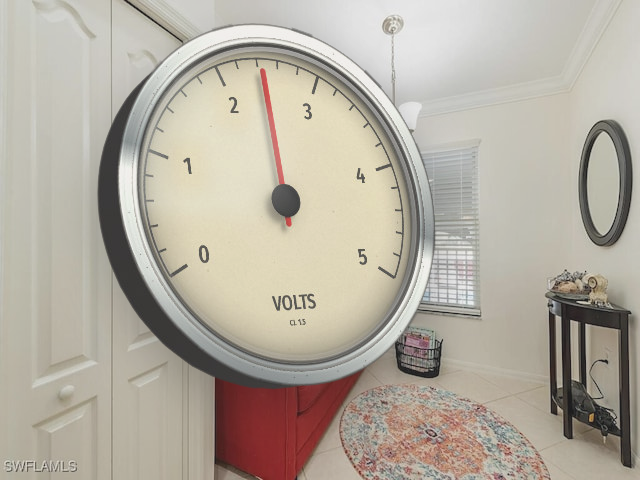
2.4
